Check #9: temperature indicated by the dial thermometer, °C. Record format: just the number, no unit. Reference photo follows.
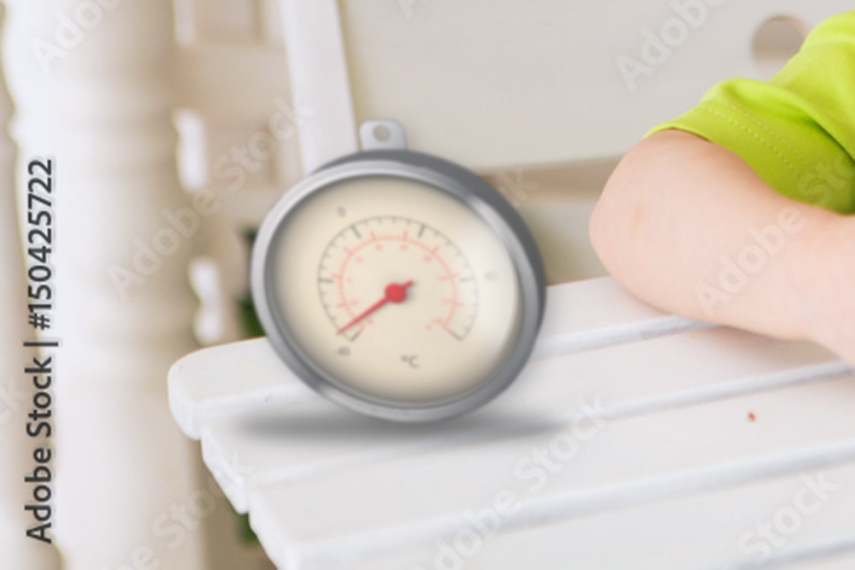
-36
